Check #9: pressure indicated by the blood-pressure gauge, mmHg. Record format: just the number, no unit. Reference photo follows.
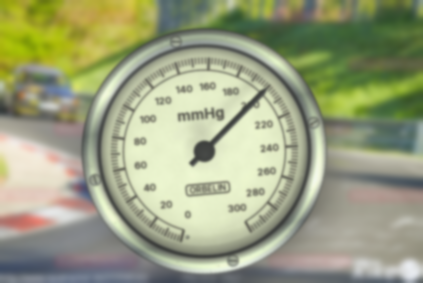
200
